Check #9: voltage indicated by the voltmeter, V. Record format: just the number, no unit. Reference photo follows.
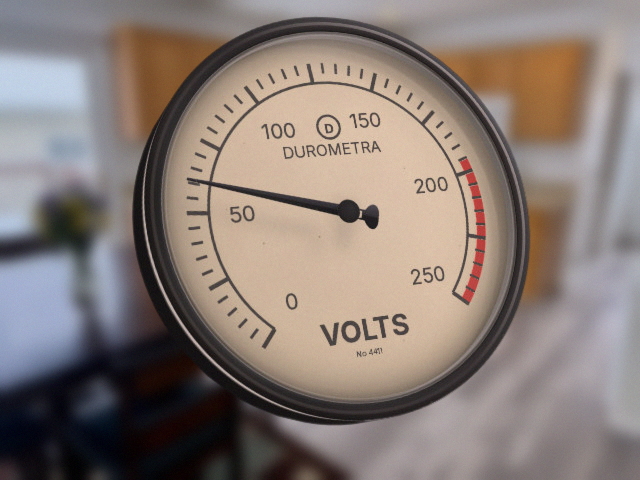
60
